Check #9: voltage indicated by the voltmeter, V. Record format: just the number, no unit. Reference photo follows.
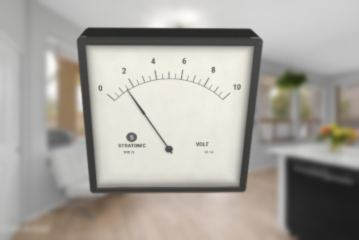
1.5
